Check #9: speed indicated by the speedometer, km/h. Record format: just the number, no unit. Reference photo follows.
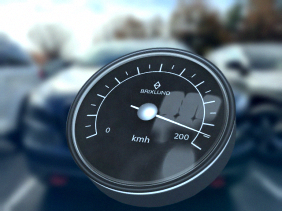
190
